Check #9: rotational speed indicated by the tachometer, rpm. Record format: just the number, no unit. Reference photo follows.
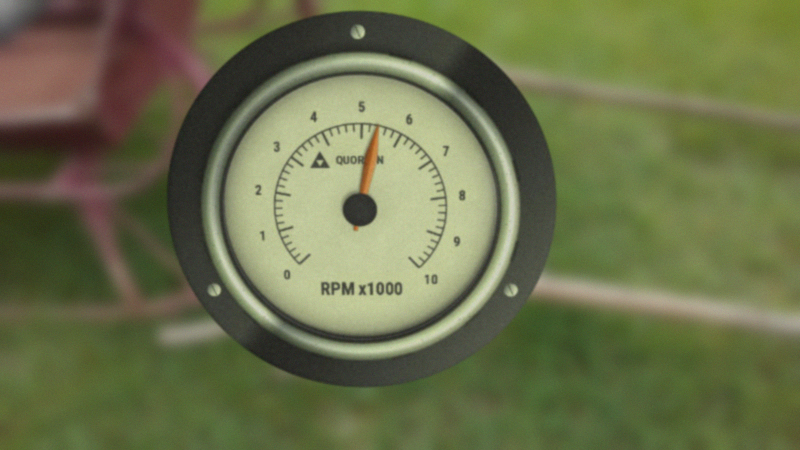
5400
